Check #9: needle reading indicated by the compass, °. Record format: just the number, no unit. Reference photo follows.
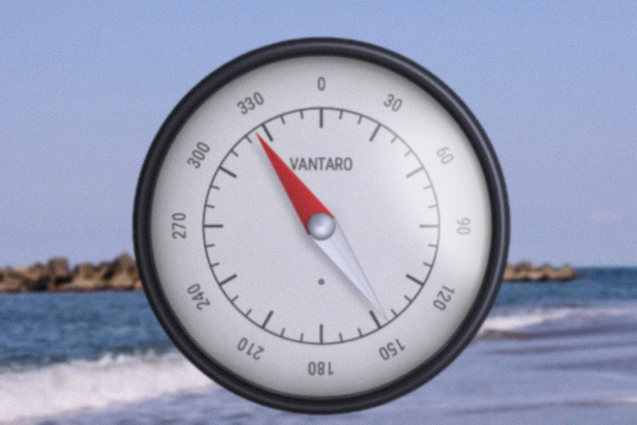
325
